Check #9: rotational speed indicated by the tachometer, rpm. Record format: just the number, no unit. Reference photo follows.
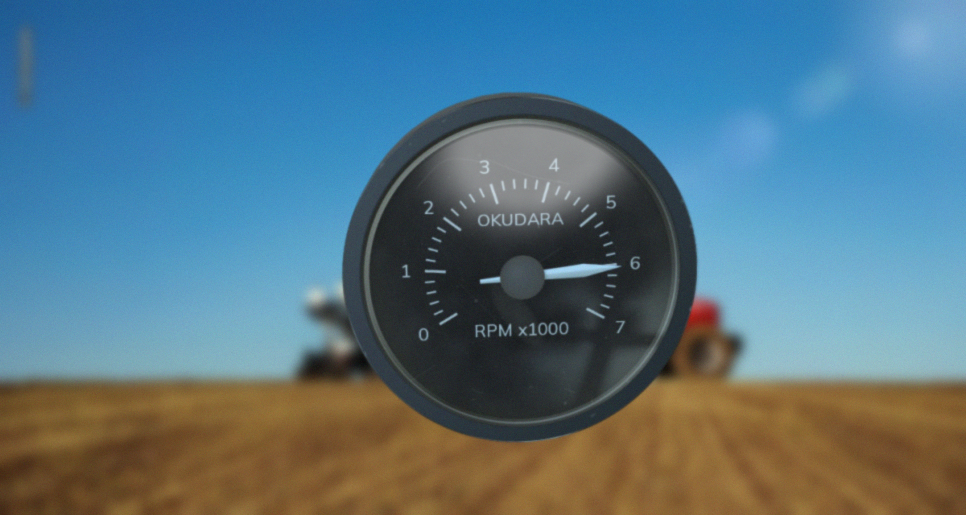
6000
